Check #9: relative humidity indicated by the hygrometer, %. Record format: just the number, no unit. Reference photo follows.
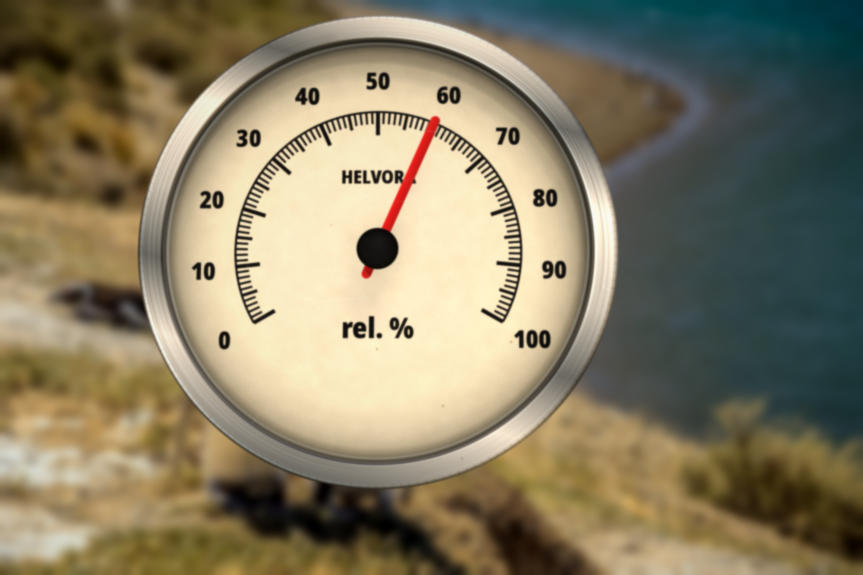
60
